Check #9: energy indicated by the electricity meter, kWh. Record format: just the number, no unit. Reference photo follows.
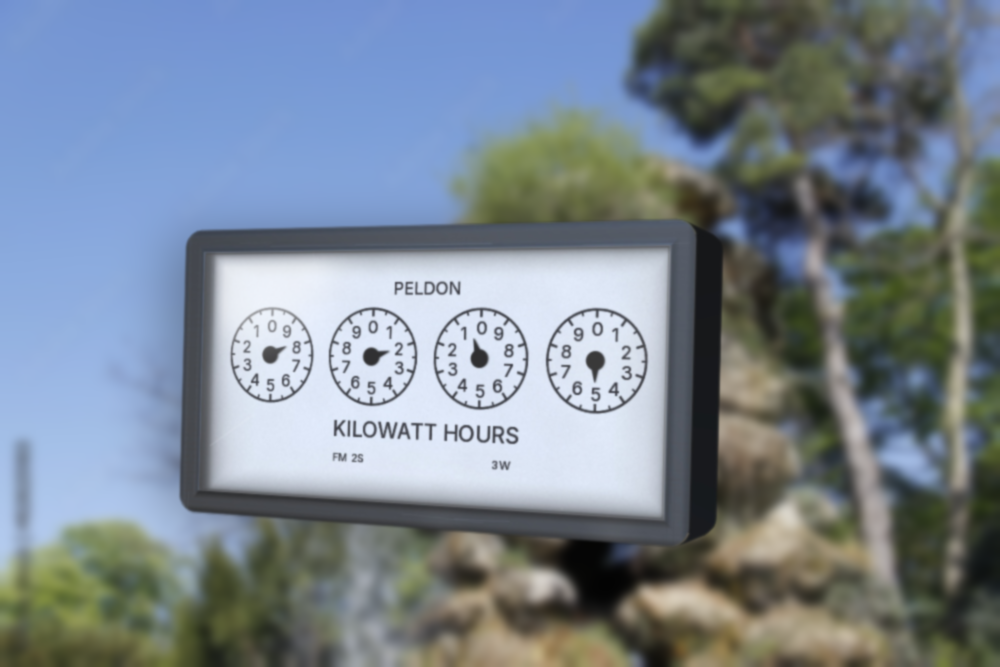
8205
